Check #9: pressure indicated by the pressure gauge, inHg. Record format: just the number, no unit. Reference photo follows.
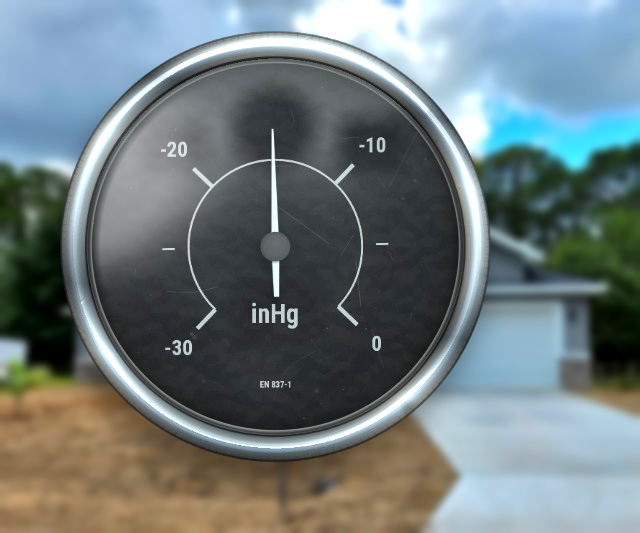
-15
